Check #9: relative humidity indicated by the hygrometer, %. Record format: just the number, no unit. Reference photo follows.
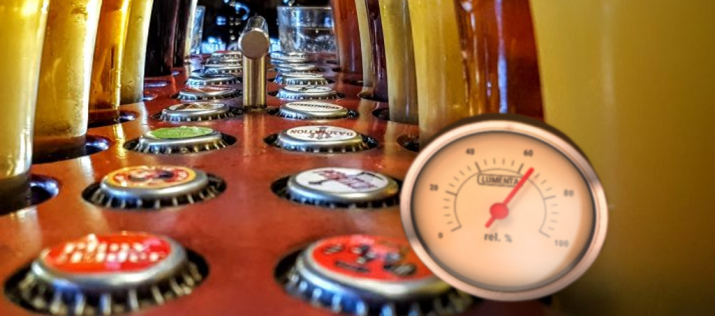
64
